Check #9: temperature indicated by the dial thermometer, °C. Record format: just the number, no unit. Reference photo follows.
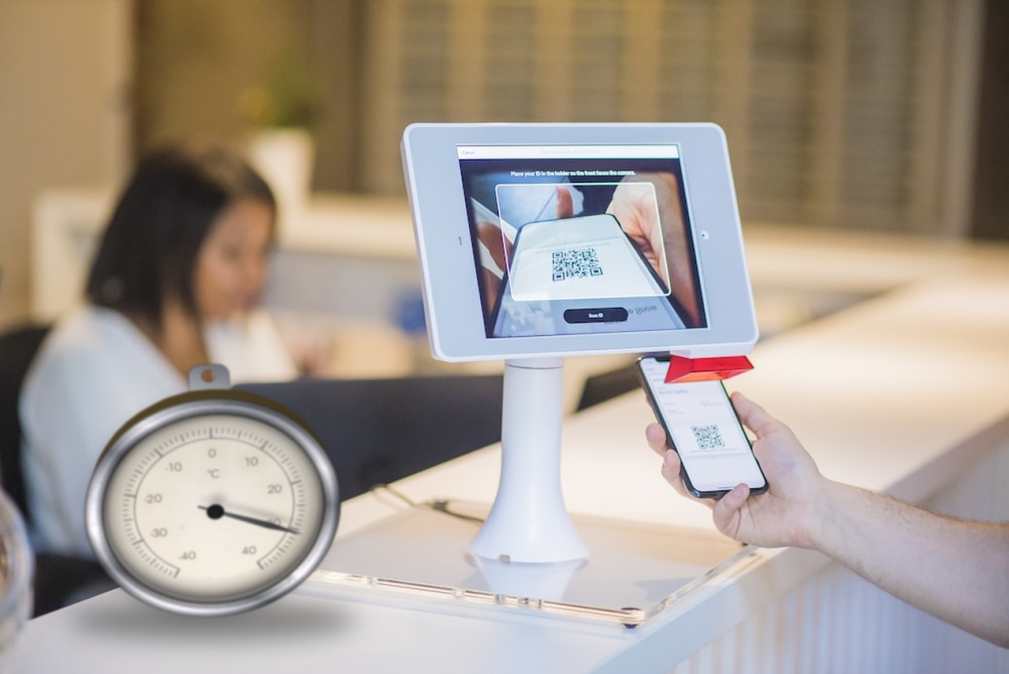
30
